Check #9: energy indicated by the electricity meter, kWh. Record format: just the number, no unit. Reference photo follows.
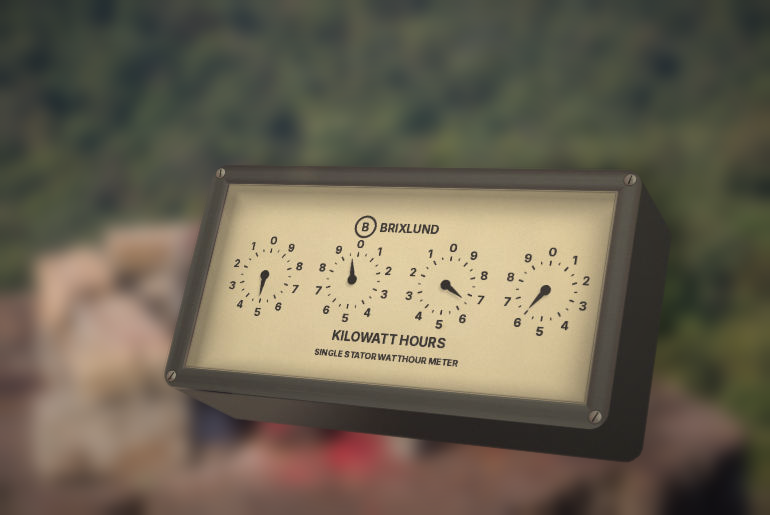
4966
